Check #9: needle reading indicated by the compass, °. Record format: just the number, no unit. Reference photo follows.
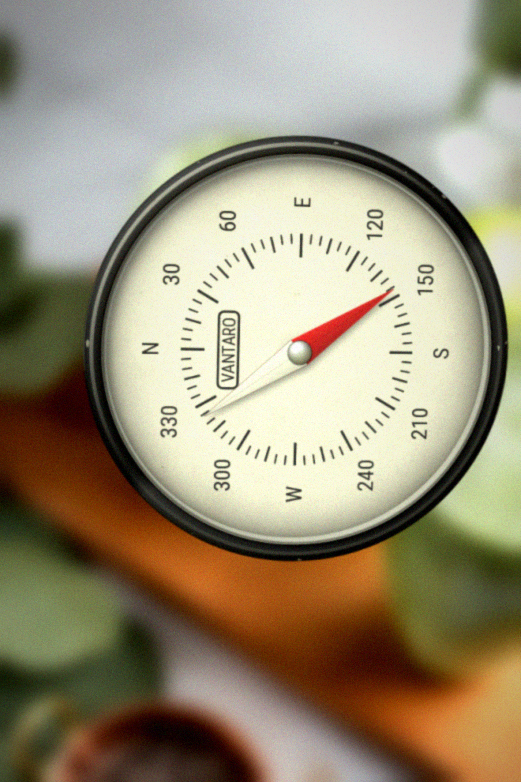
145
